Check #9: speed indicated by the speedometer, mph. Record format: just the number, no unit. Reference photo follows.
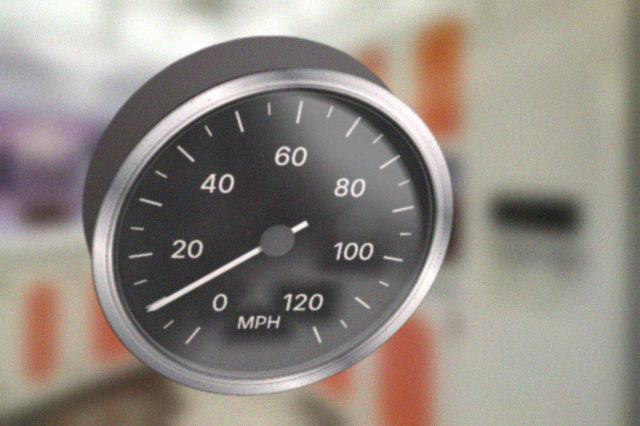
10
